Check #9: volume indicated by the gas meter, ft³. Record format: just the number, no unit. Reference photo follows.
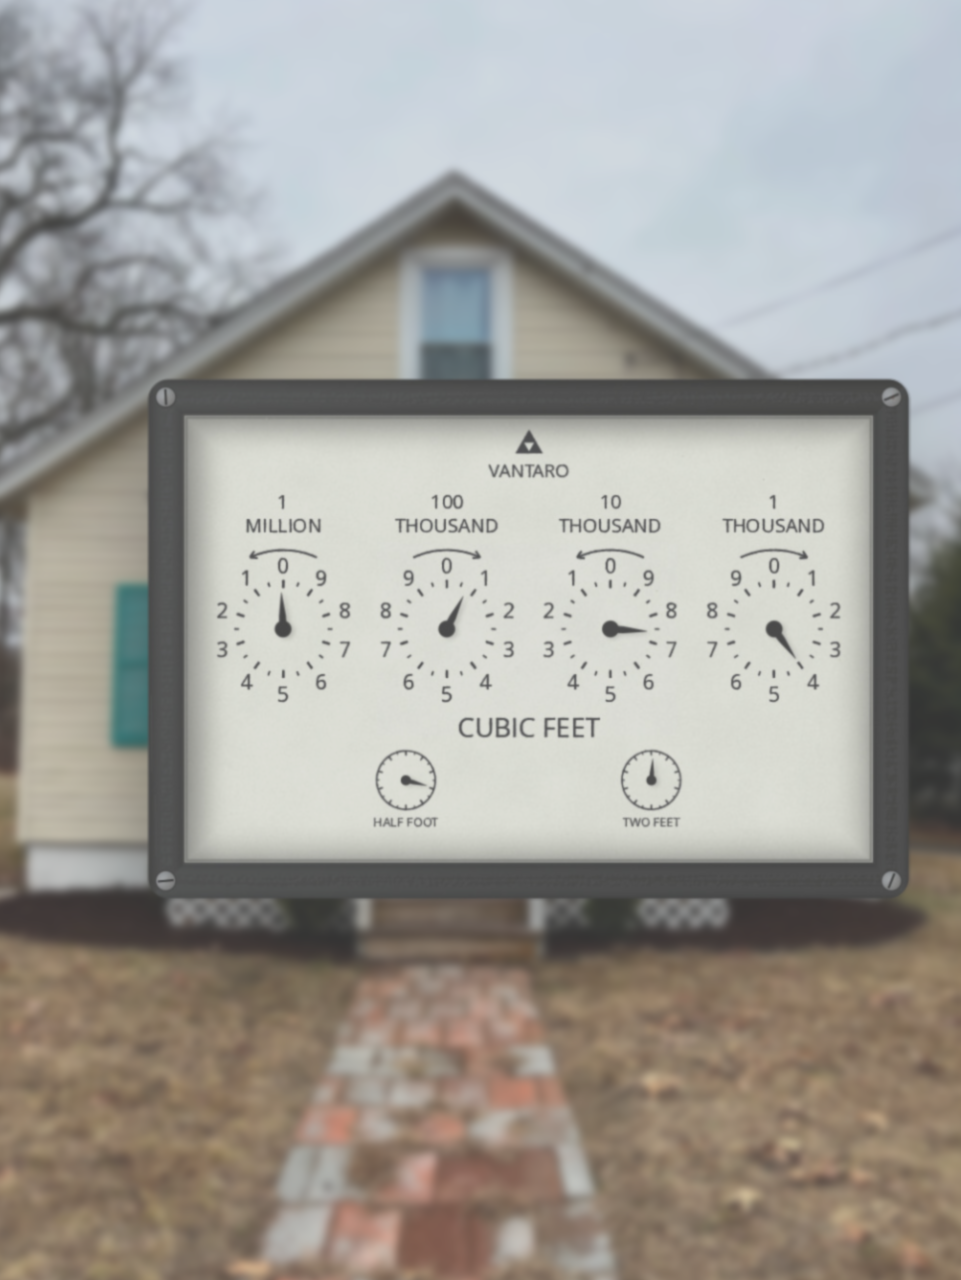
7400
